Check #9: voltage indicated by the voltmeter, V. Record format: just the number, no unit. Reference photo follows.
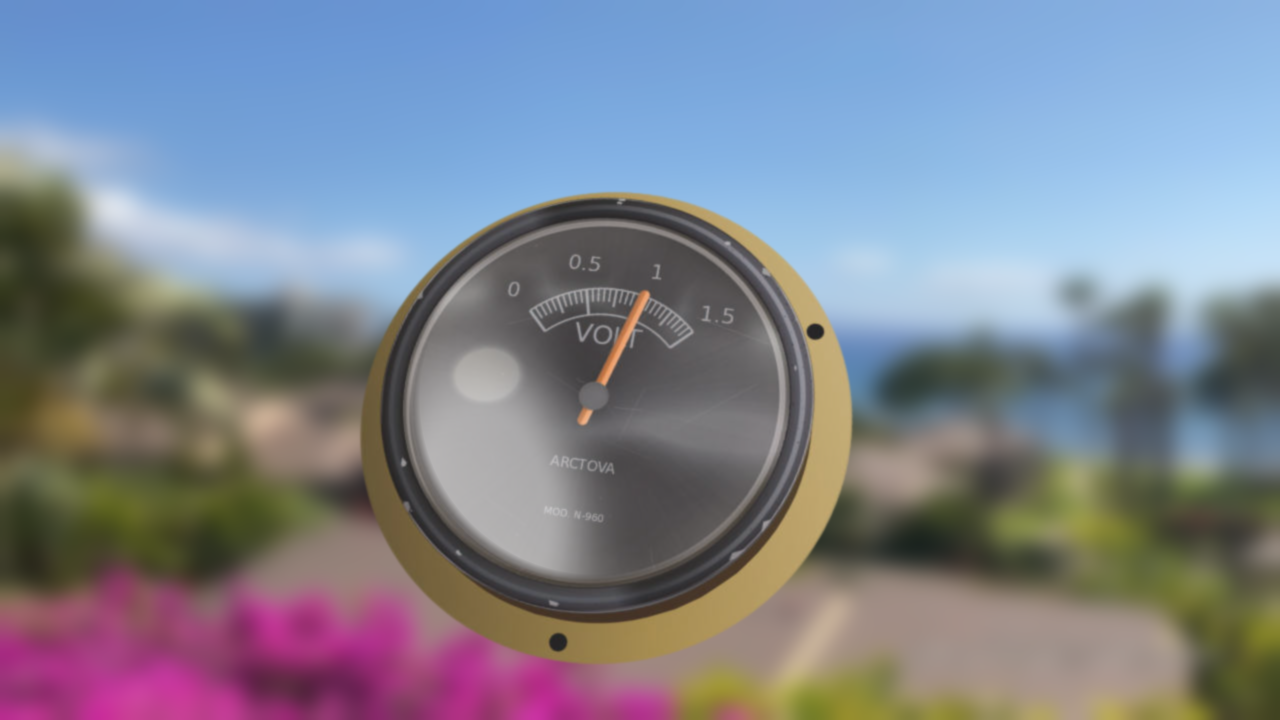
1
